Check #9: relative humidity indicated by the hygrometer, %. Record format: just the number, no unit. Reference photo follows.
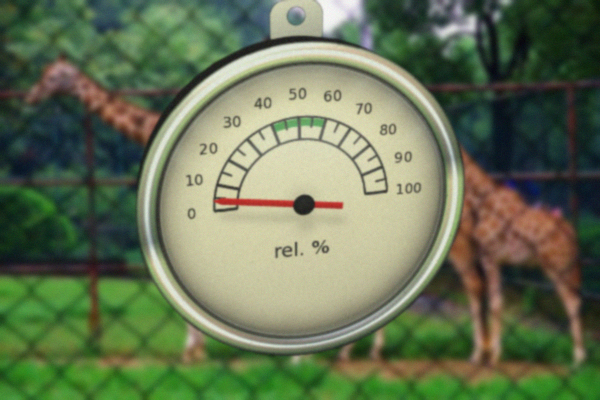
5
